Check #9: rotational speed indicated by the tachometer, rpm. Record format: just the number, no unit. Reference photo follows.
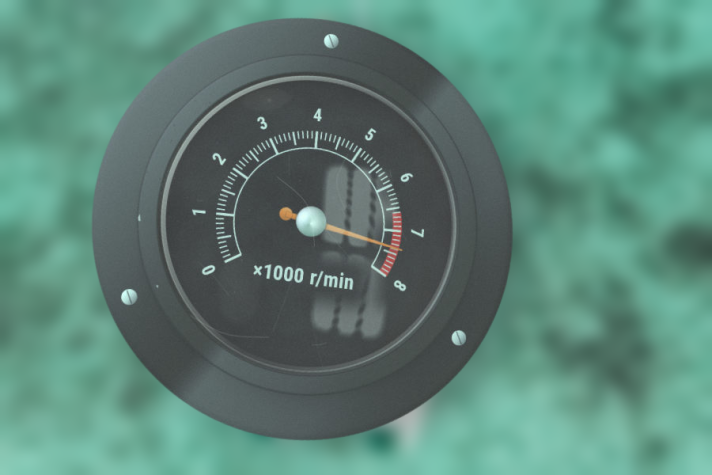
7400
